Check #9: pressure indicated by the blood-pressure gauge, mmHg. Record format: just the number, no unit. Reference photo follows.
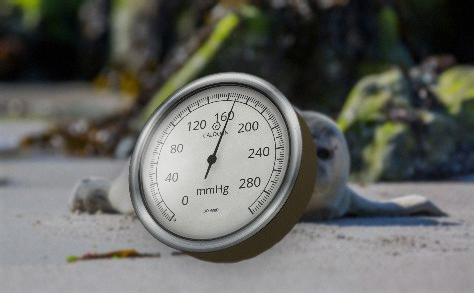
170
